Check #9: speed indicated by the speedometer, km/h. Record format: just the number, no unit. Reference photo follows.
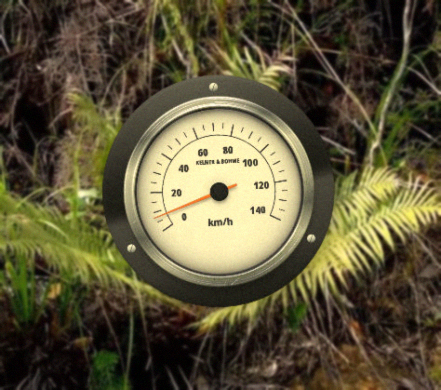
7.5
